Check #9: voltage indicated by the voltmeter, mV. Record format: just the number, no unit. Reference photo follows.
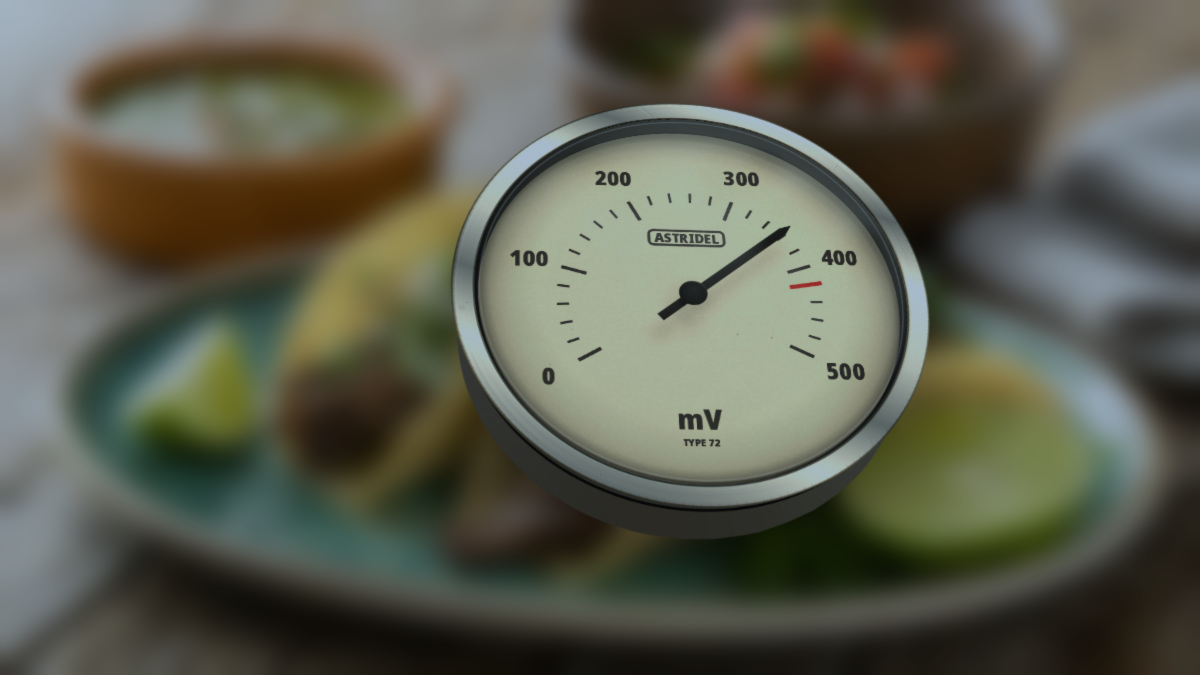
360
